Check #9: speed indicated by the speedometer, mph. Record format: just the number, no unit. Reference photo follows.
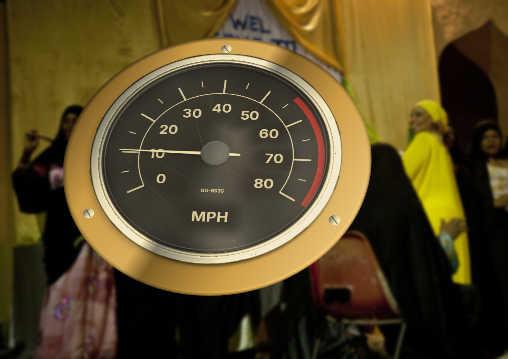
10
